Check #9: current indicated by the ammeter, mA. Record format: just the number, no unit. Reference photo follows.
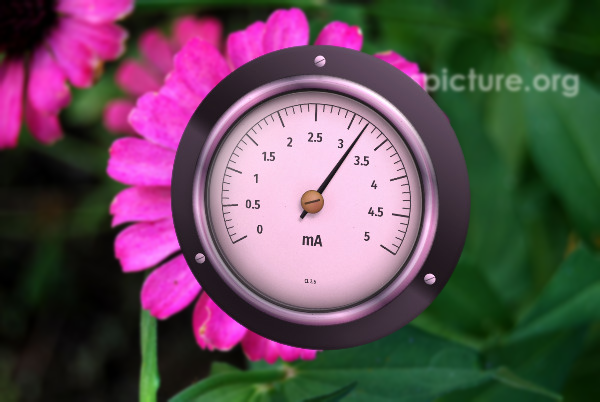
3.2
